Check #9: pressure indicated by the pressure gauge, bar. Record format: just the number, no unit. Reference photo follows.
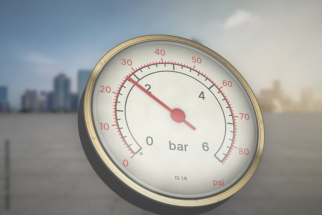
1.8
